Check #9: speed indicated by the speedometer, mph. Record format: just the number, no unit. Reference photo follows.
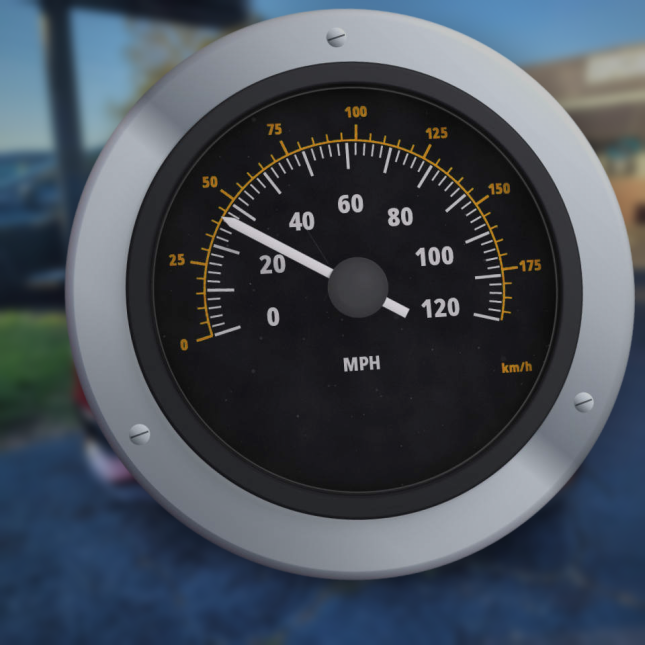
26
